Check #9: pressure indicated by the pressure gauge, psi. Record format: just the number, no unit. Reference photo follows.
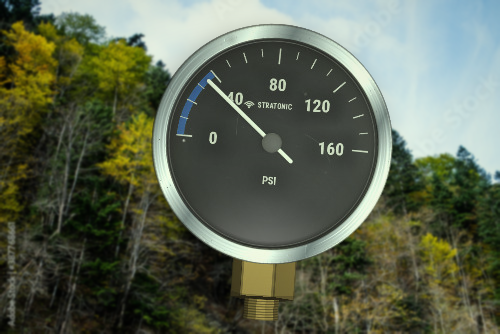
35
